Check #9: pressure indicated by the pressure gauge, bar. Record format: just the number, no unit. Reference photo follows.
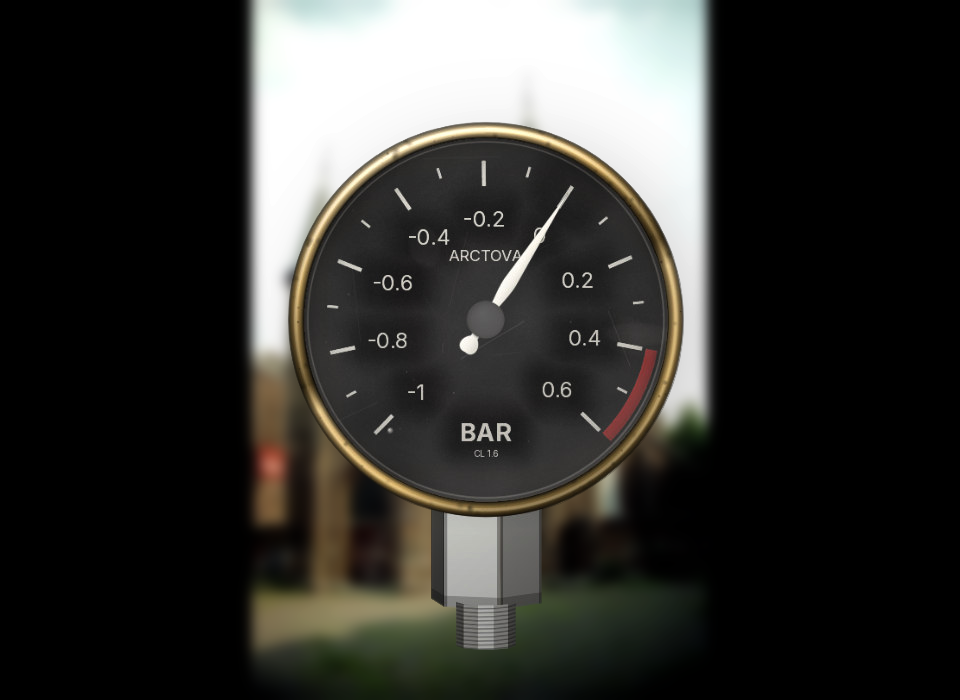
0
